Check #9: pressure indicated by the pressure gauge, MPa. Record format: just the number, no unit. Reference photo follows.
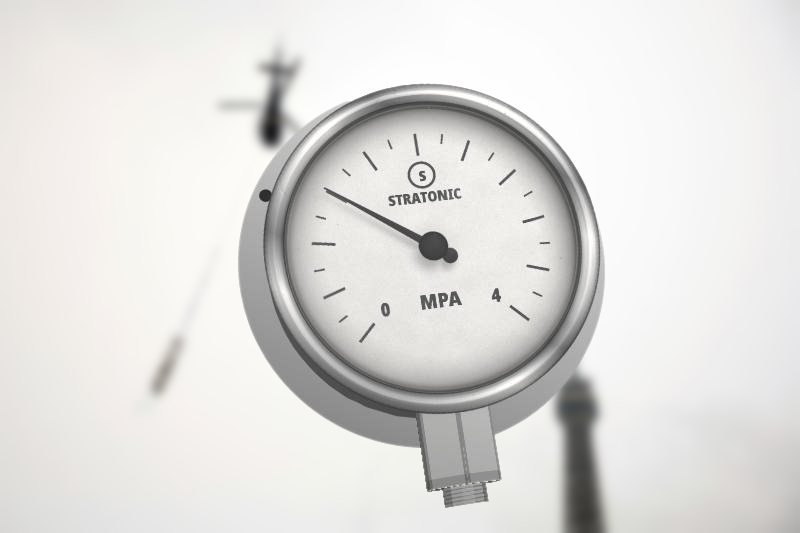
1.2
